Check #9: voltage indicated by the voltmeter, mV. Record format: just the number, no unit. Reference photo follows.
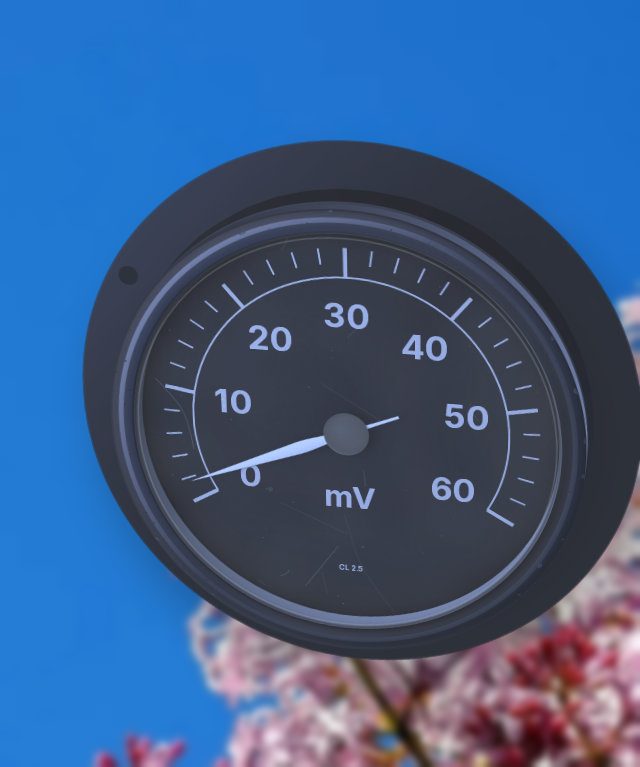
2
